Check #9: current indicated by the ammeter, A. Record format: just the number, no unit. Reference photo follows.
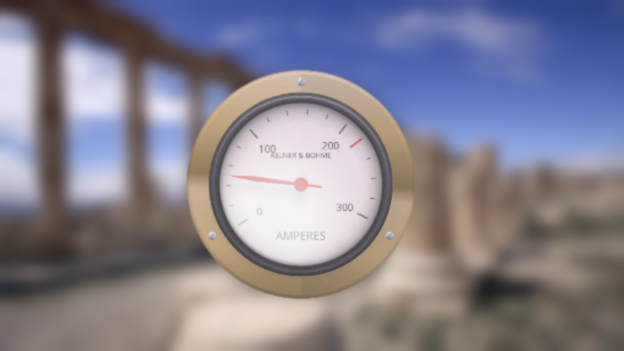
50
